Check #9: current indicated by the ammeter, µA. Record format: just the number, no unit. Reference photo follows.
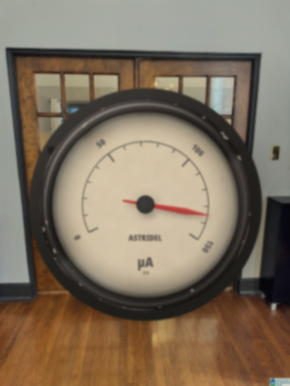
135
